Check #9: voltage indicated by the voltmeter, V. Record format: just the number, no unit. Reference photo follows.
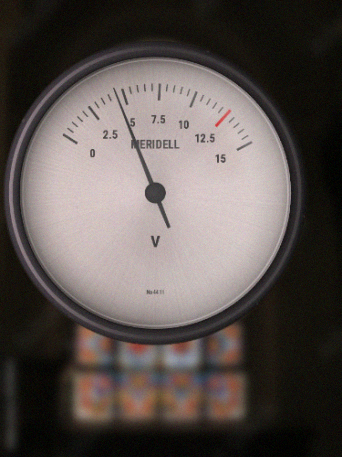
4.5
